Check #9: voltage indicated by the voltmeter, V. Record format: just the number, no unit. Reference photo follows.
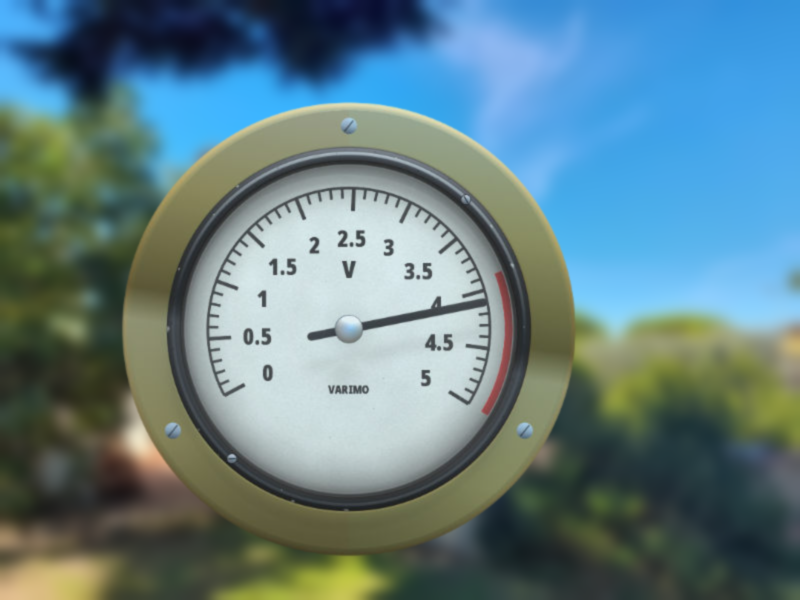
4.1
